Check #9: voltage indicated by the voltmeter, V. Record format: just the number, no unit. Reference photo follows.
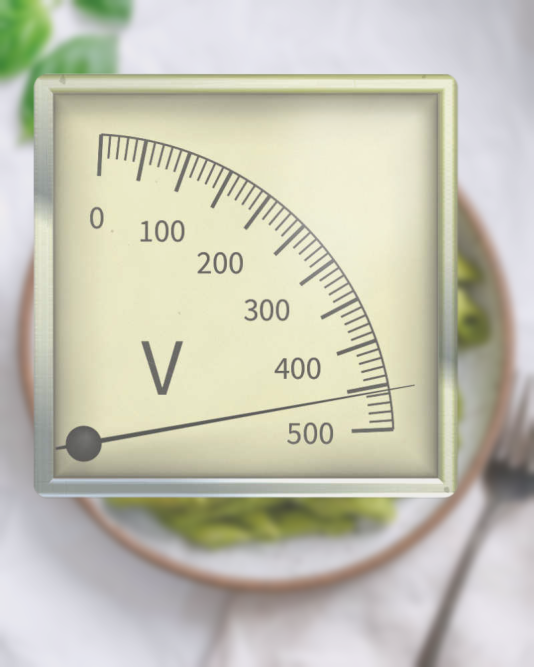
455
